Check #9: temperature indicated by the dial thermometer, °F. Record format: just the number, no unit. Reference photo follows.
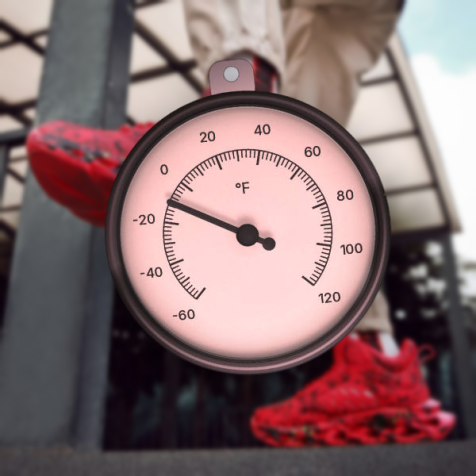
-10
